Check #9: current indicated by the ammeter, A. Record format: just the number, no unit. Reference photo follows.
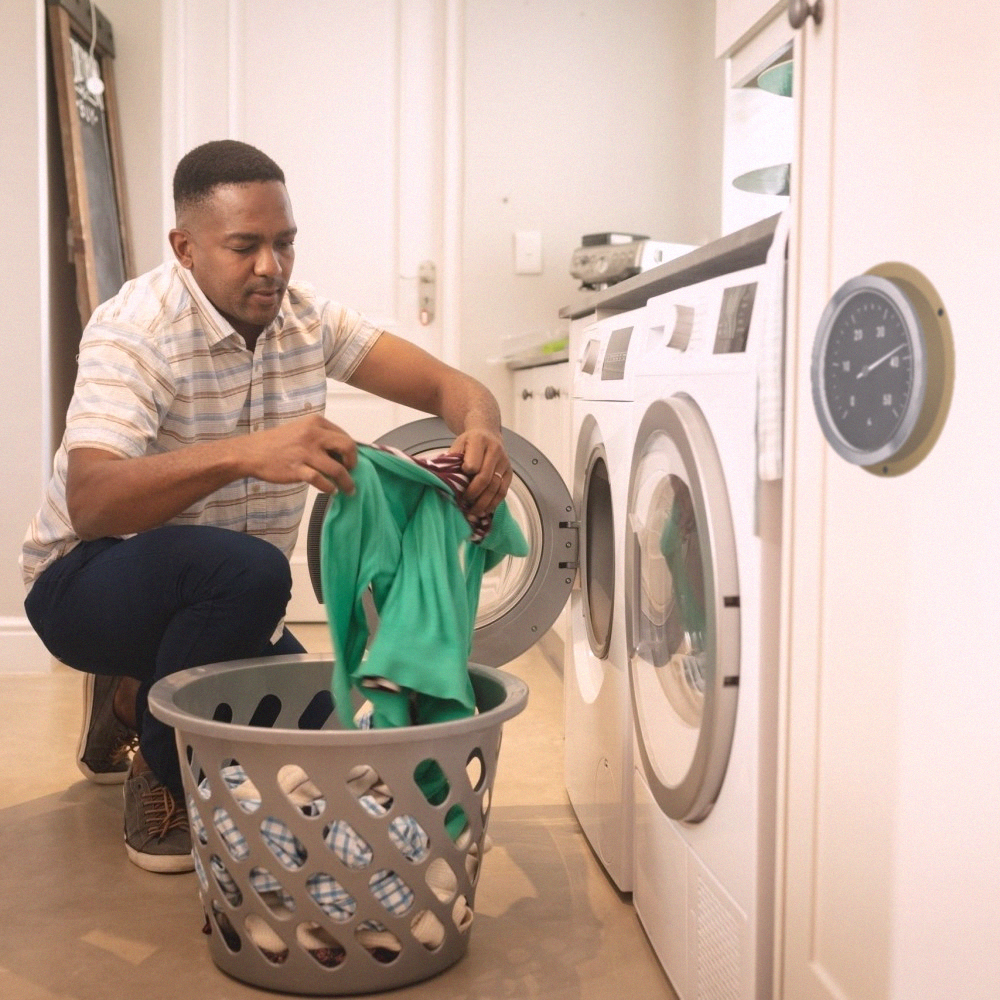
38
